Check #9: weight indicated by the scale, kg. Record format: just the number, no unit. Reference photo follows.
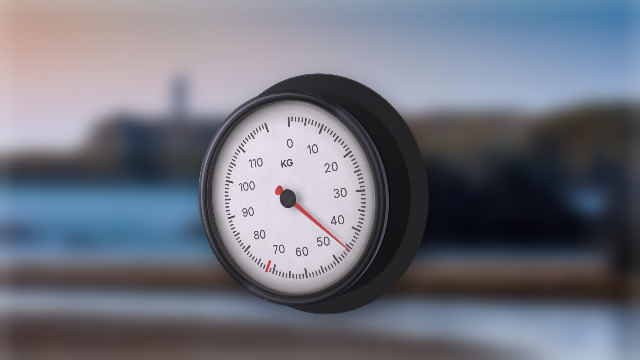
45
